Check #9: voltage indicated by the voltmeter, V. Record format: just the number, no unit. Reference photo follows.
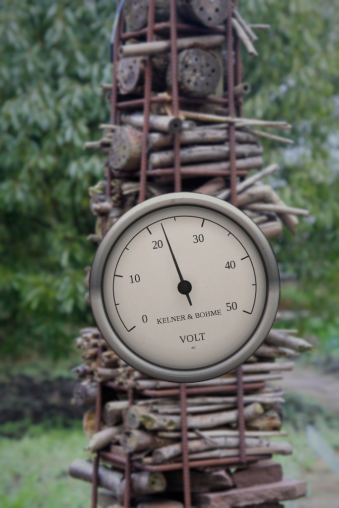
22.5
